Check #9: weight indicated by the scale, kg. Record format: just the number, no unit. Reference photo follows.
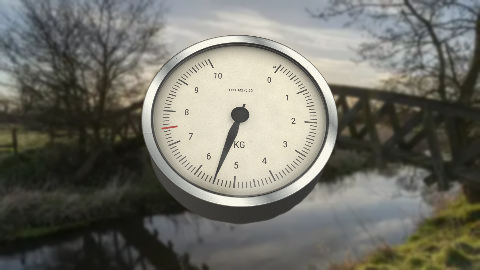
5.5
